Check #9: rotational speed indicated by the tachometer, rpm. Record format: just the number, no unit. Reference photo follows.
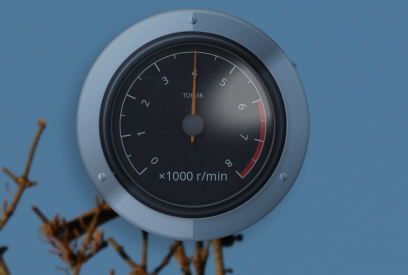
4000
